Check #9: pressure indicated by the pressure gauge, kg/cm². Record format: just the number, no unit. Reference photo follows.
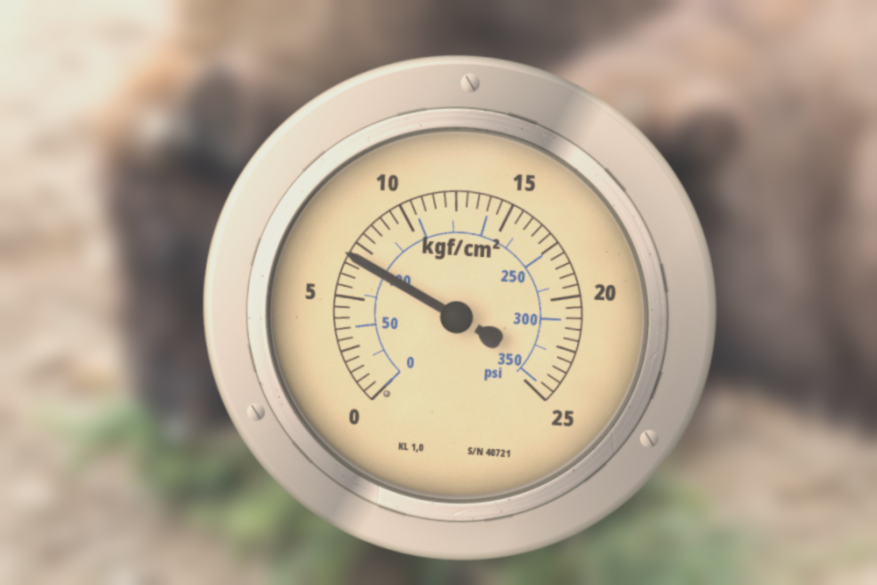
7
